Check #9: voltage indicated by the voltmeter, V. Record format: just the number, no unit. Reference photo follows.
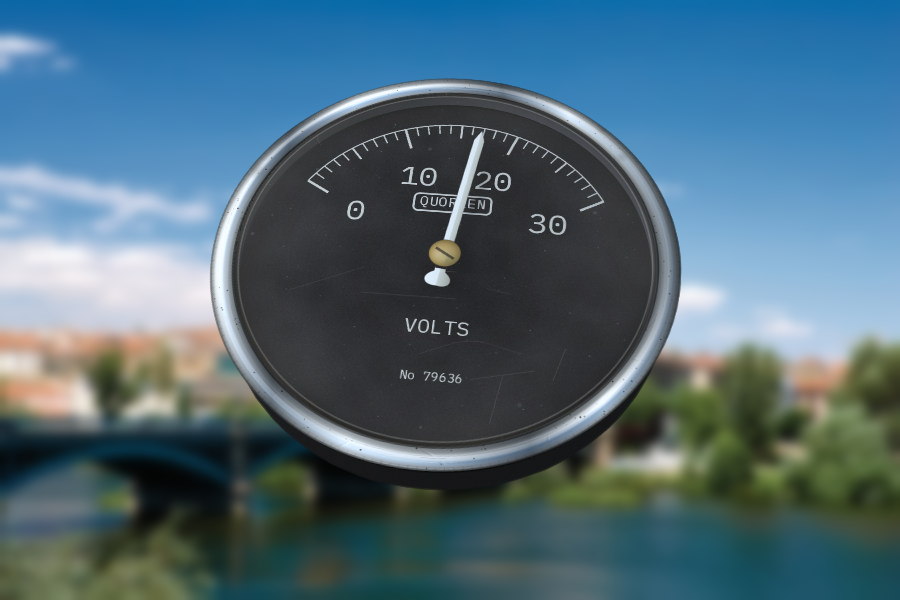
17
